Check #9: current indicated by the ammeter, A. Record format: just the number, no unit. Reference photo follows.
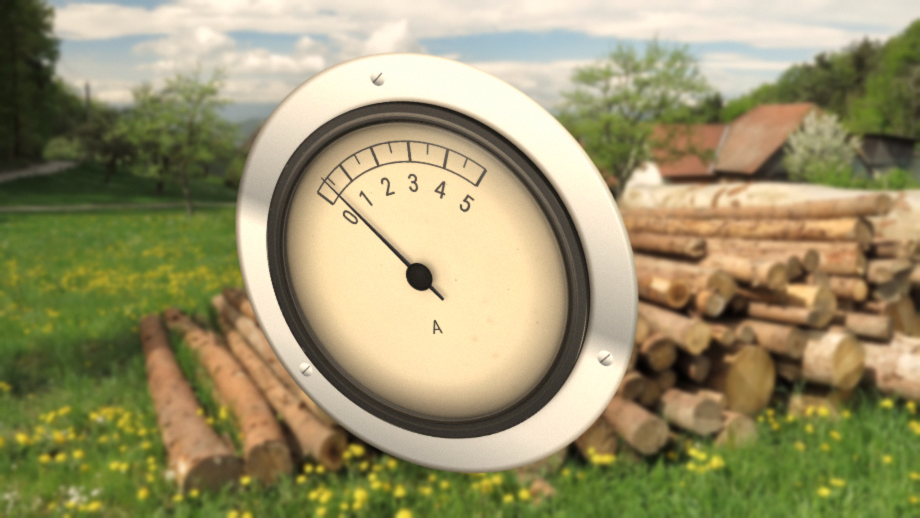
0.5
